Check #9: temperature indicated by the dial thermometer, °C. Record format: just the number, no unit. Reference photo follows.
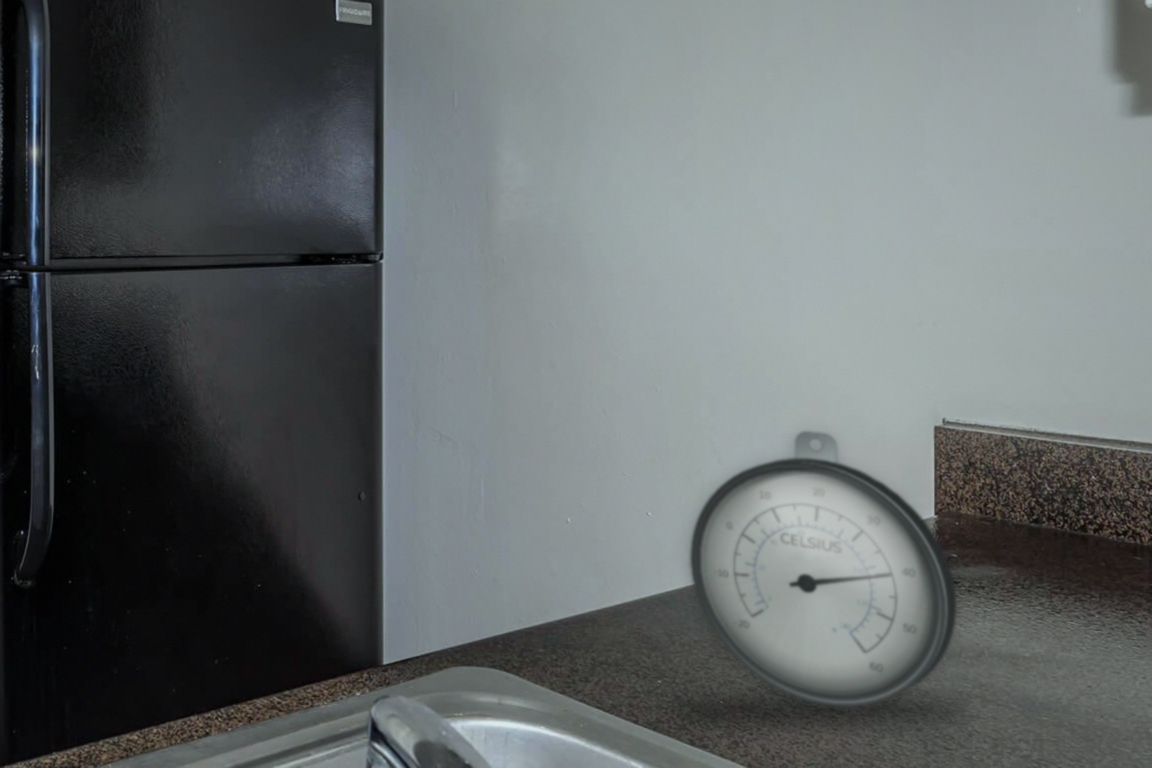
40
